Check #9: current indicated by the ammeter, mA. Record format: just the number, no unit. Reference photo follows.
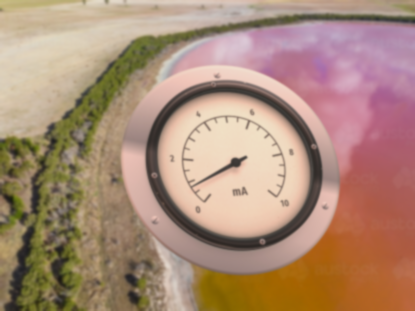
0.75
